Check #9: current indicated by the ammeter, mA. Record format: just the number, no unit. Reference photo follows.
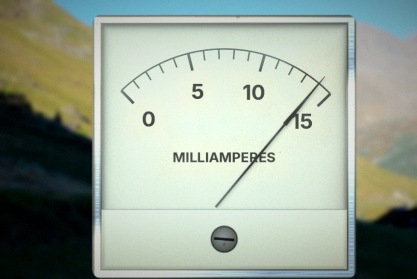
14
